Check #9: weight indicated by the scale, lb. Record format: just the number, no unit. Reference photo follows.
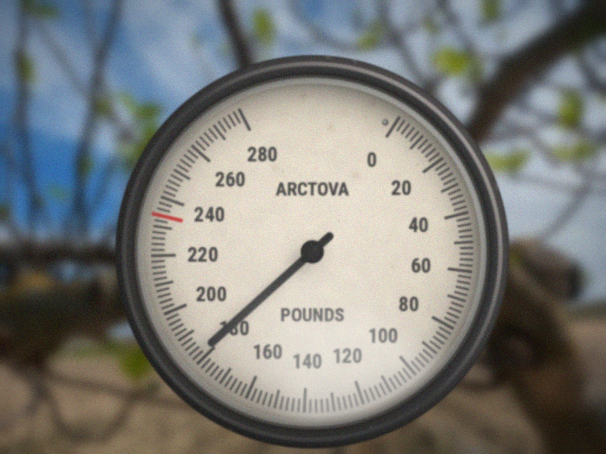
182
